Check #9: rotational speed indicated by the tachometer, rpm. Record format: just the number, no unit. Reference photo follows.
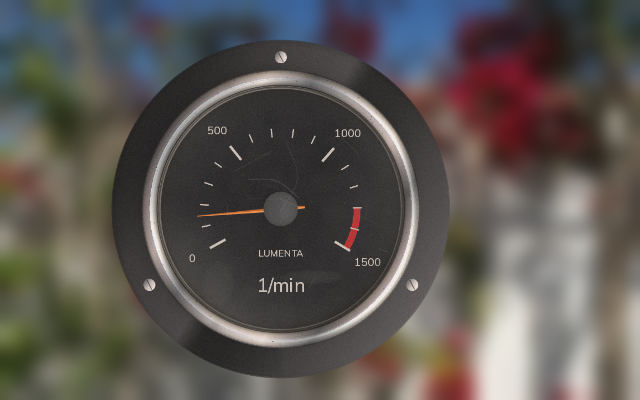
150
